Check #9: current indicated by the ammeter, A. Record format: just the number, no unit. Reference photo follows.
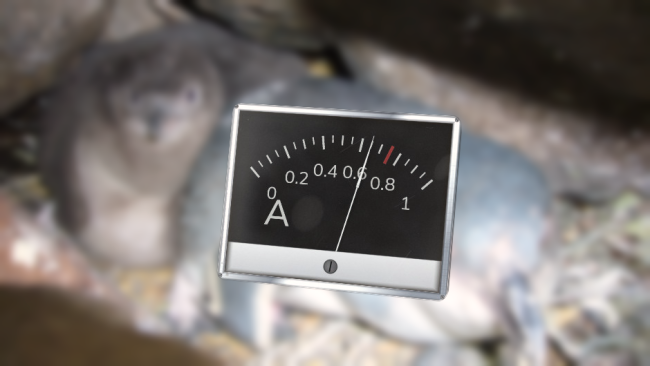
0.65
